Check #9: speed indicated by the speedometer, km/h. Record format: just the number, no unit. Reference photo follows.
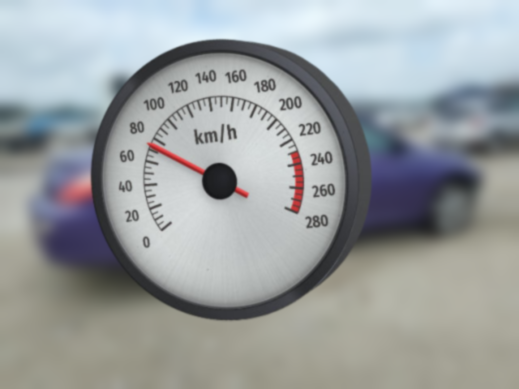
75
